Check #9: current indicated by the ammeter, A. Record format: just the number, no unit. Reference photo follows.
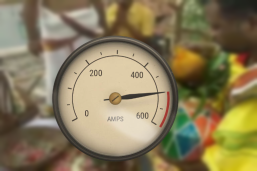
500
